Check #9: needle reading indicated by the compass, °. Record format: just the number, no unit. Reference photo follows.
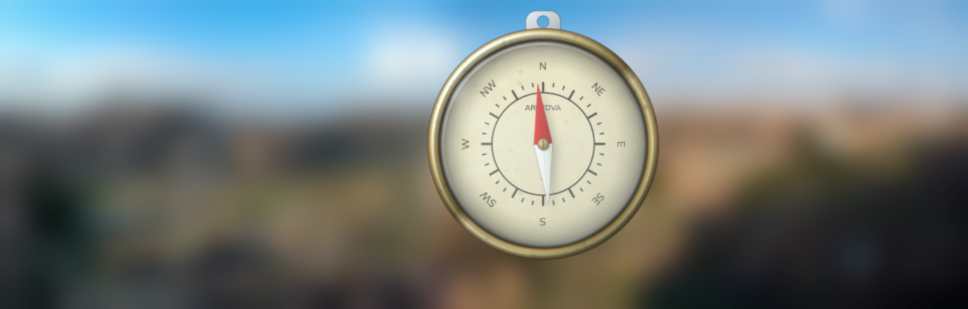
355
